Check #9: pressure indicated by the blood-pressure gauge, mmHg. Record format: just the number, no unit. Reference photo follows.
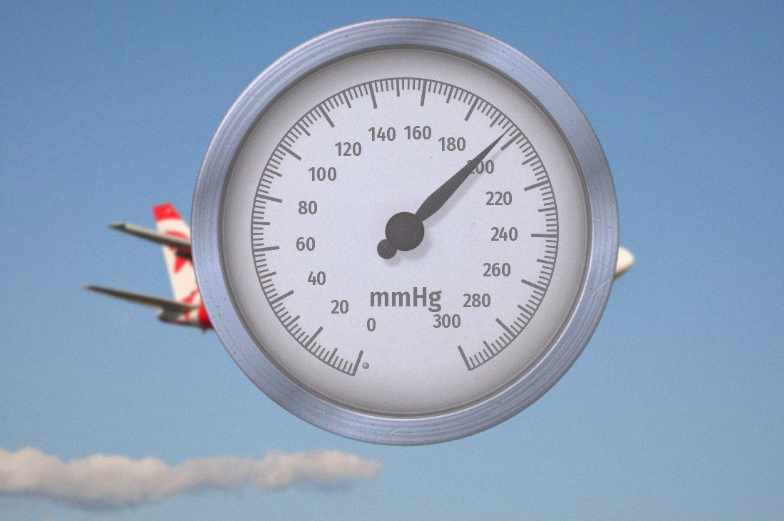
196
